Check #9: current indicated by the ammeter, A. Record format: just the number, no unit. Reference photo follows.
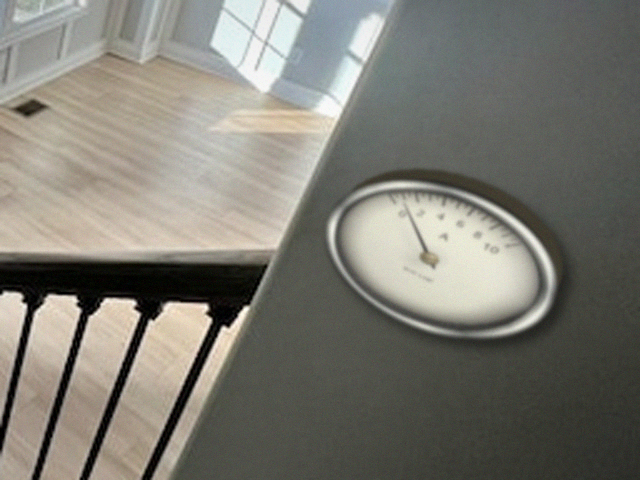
1
